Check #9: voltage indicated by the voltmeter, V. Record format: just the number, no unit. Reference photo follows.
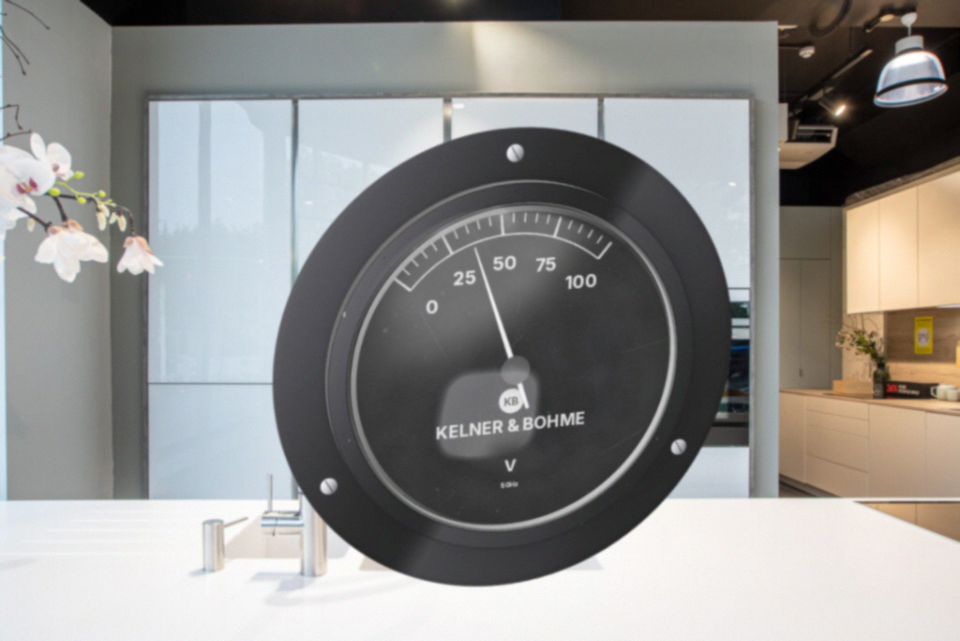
35
